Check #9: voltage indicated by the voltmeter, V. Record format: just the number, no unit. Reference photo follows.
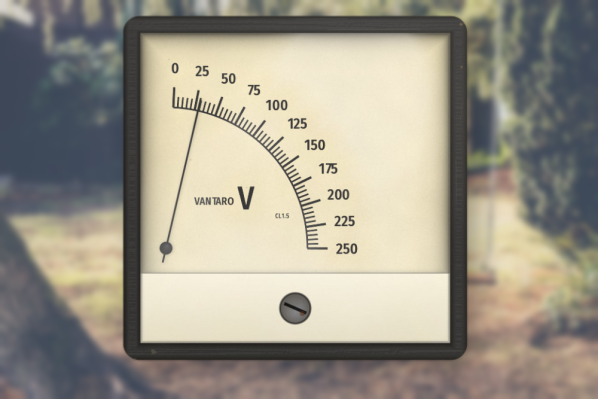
30
